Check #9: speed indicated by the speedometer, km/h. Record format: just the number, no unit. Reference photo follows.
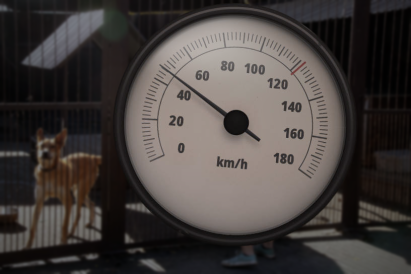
46
